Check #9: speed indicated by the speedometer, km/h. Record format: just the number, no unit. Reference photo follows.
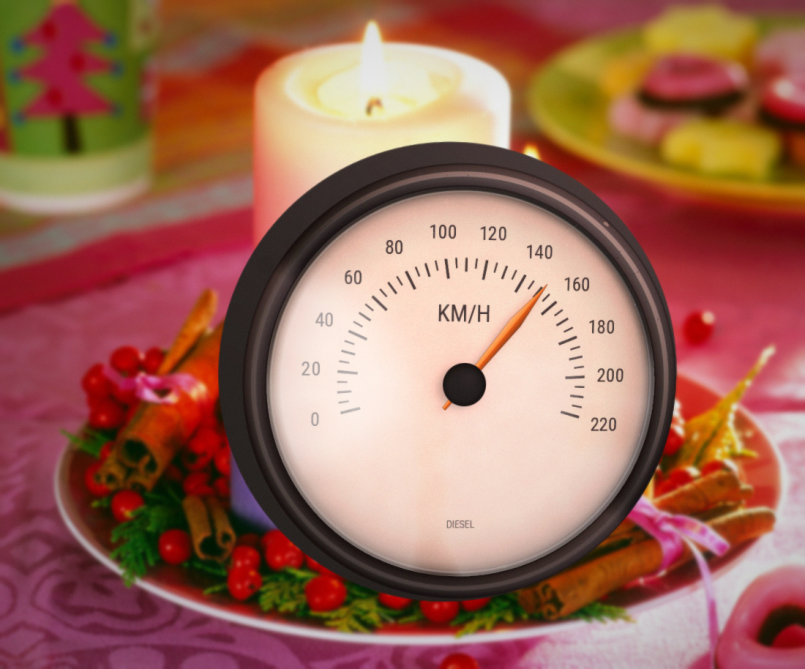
150
